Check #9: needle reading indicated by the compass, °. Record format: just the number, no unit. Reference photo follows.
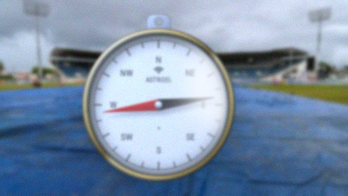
262.5
